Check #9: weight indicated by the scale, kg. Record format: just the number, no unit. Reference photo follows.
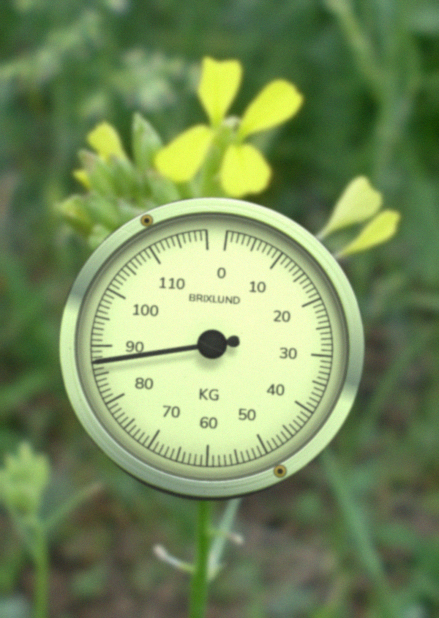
87
